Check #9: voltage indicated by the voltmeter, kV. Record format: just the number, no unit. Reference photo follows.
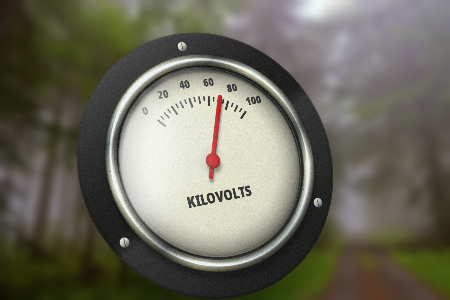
70
